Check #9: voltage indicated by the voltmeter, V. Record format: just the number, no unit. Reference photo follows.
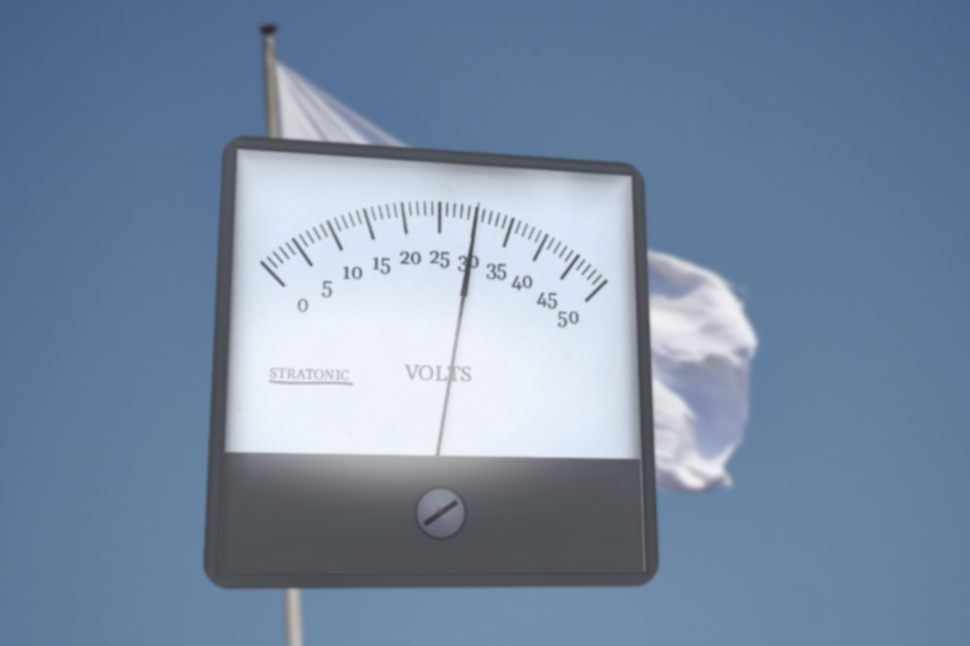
30
